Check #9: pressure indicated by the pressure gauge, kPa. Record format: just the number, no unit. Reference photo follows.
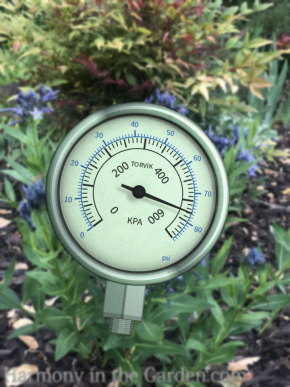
530
